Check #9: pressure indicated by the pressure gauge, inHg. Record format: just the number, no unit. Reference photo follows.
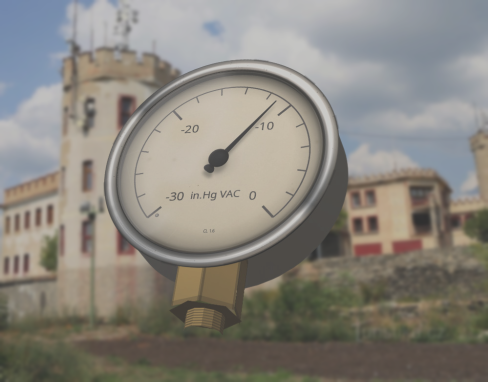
-11
